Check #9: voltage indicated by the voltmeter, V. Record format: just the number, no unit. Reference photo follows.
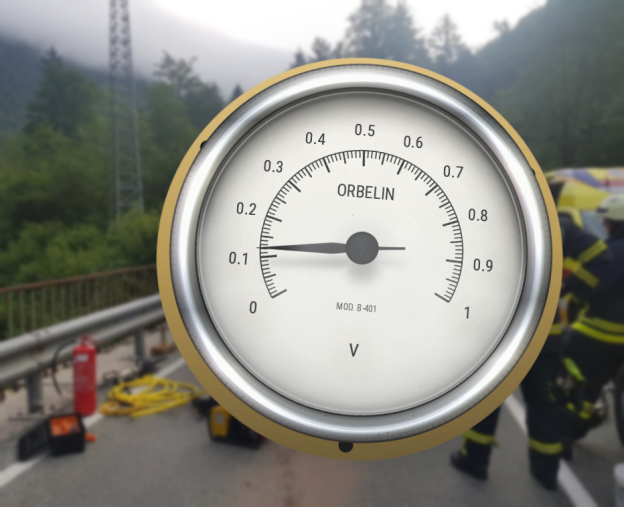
0.12
